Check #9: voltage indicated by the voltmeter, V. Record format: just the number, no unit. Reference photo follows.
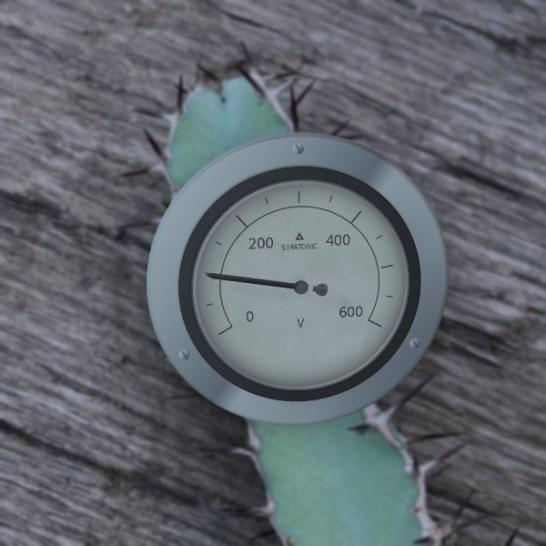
100
